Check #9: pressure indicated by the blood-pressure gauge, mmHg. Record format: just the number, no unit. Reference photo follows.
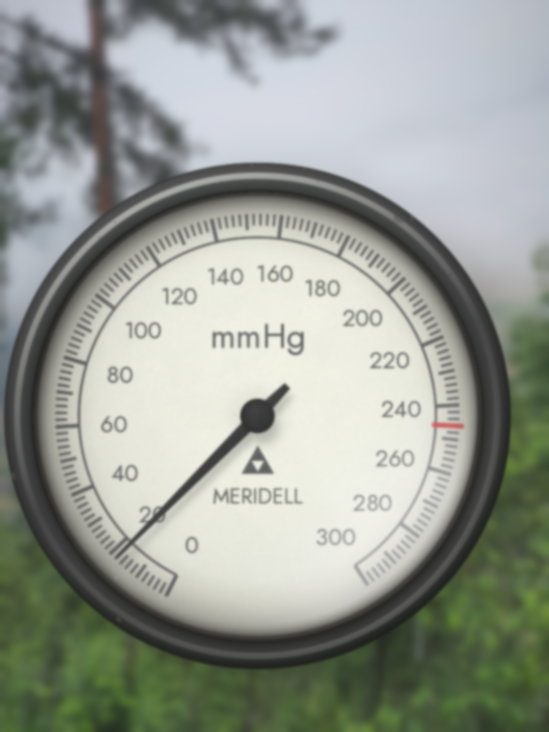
18
